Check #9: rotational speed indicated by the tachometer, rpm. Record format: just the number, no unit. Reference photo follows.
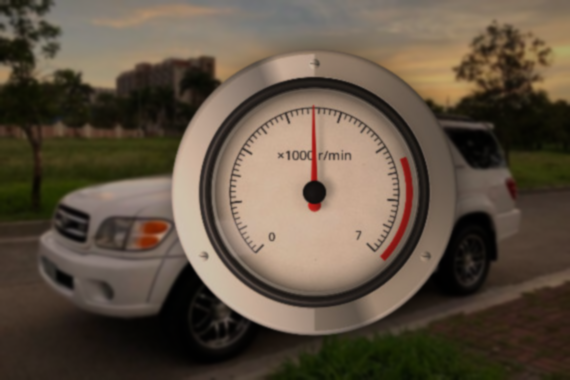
3500
